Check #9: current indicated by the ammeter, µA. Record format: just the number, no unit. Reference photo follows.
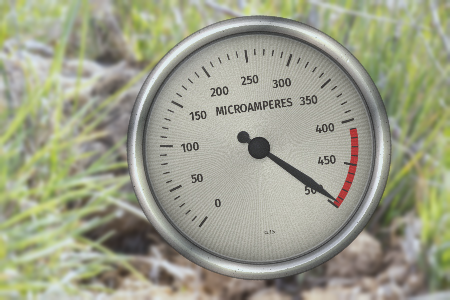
495
